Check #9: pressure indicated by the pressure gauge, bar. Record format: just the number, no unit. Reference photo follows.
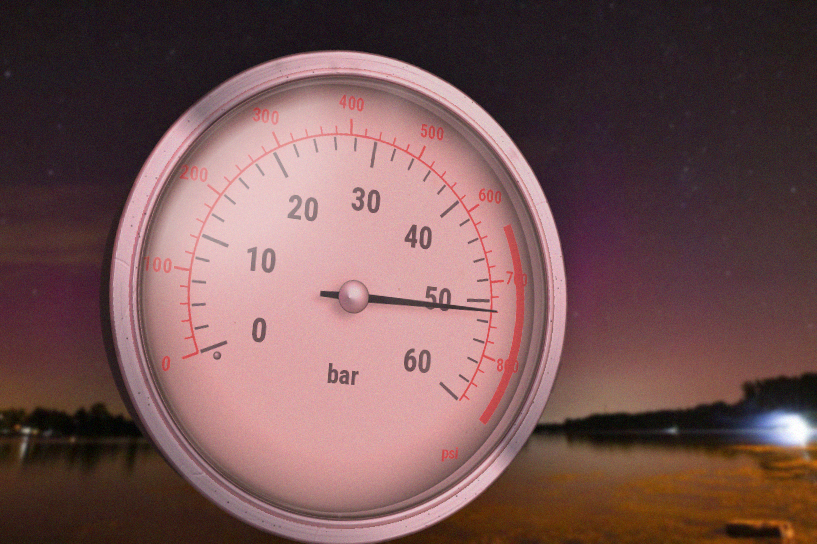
51
